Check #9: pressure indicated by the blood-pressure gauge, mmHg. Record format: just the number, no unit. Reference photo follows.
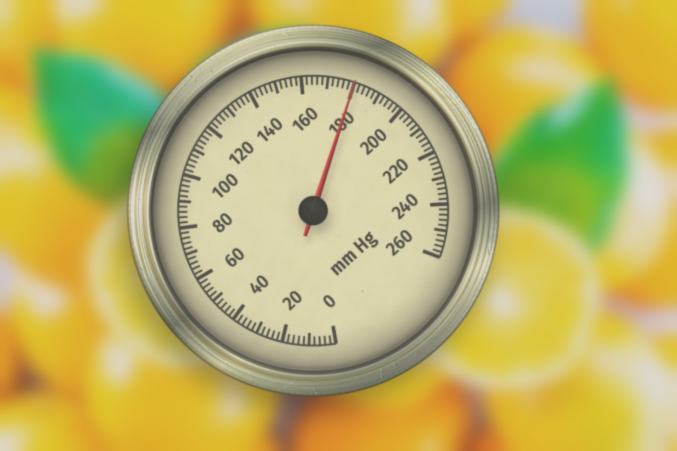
180
